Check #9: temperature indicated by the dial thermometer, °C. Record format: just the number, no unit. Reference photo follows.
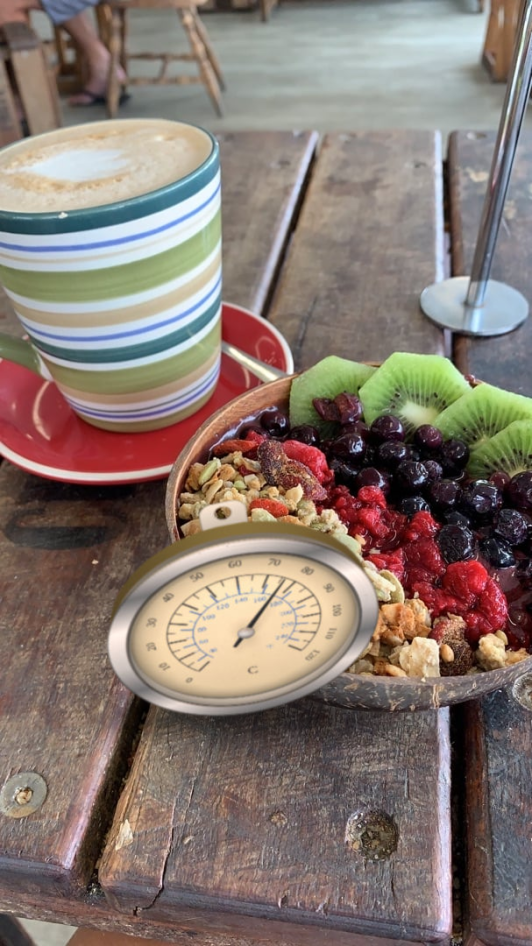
75
